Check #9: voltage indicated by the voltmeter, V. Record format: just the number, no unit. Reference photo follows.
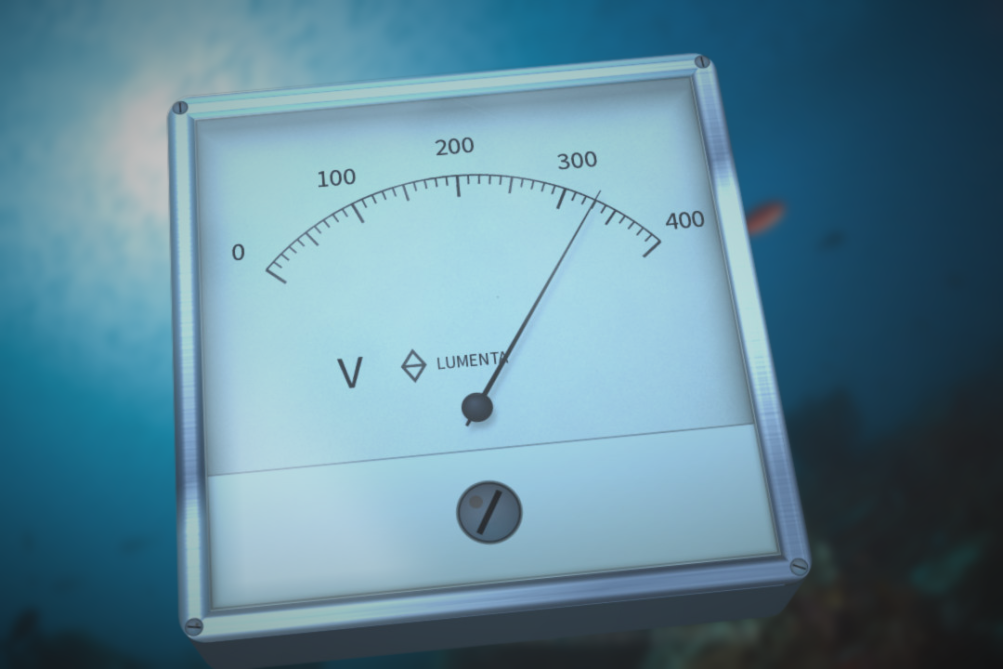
330
